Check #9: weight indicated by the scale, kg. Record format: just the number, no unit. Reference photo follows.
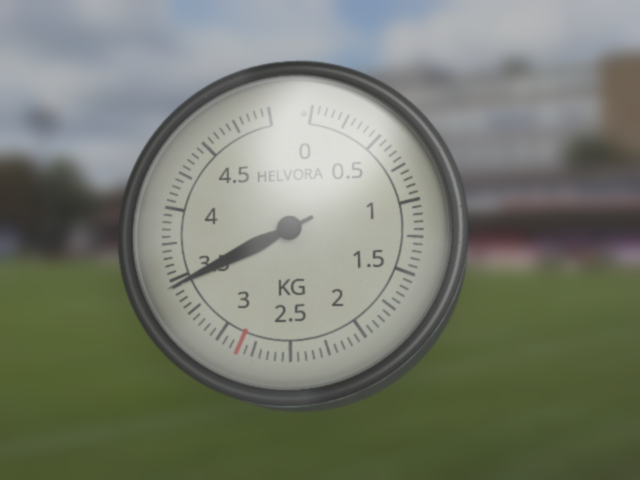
3.45
